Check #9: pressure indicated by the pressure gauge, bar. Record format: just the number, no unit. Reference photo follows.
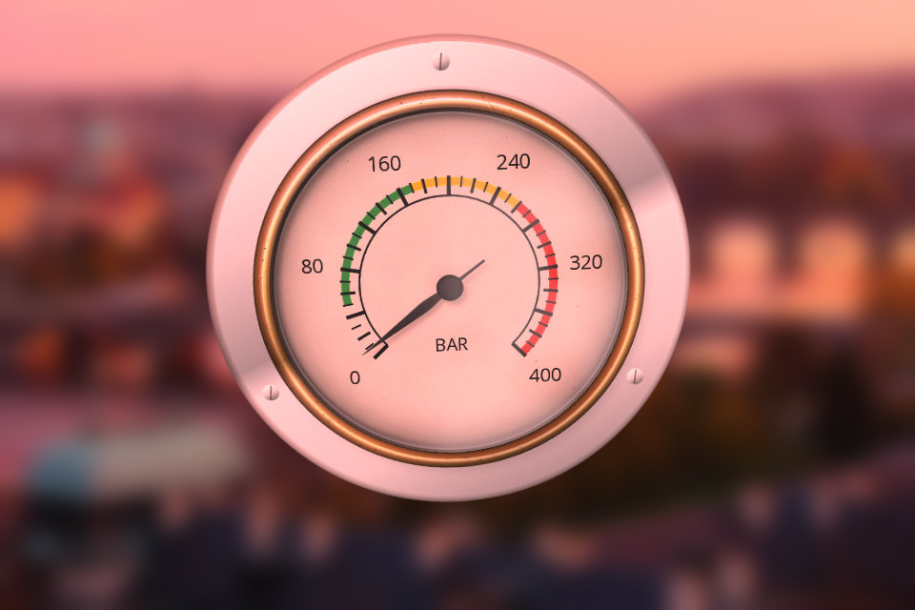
10
